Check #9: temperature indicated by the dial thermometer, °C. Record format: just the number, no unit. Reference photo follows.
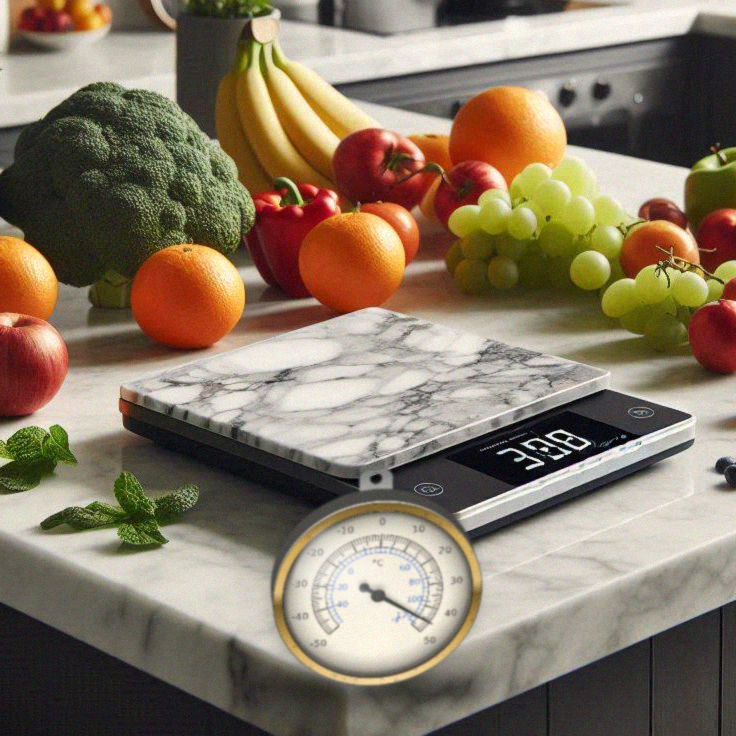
45
